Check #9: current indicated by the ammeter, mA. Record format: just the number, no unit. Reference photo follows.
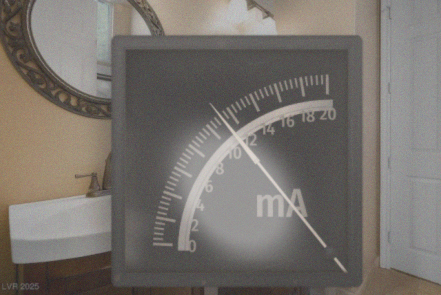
11.2
